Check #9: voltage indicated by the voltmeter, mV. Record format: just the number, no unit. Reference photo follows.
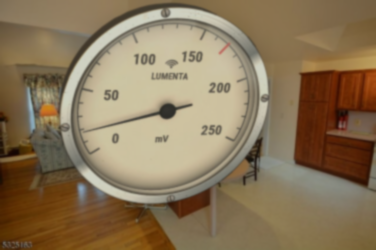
20
